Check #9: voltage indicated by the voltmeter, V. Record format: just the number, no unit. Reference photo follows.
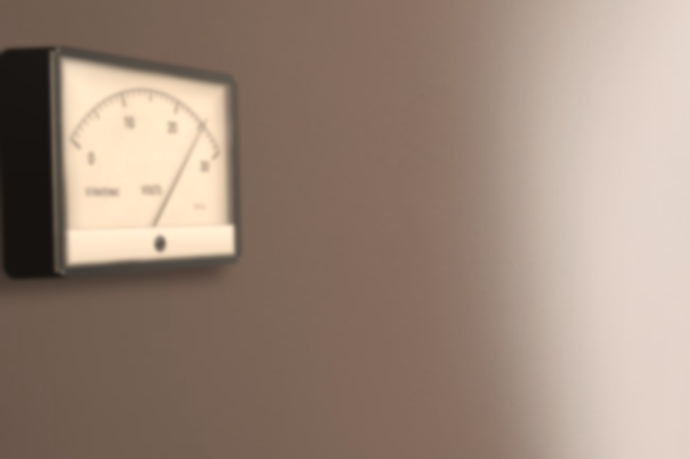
25
